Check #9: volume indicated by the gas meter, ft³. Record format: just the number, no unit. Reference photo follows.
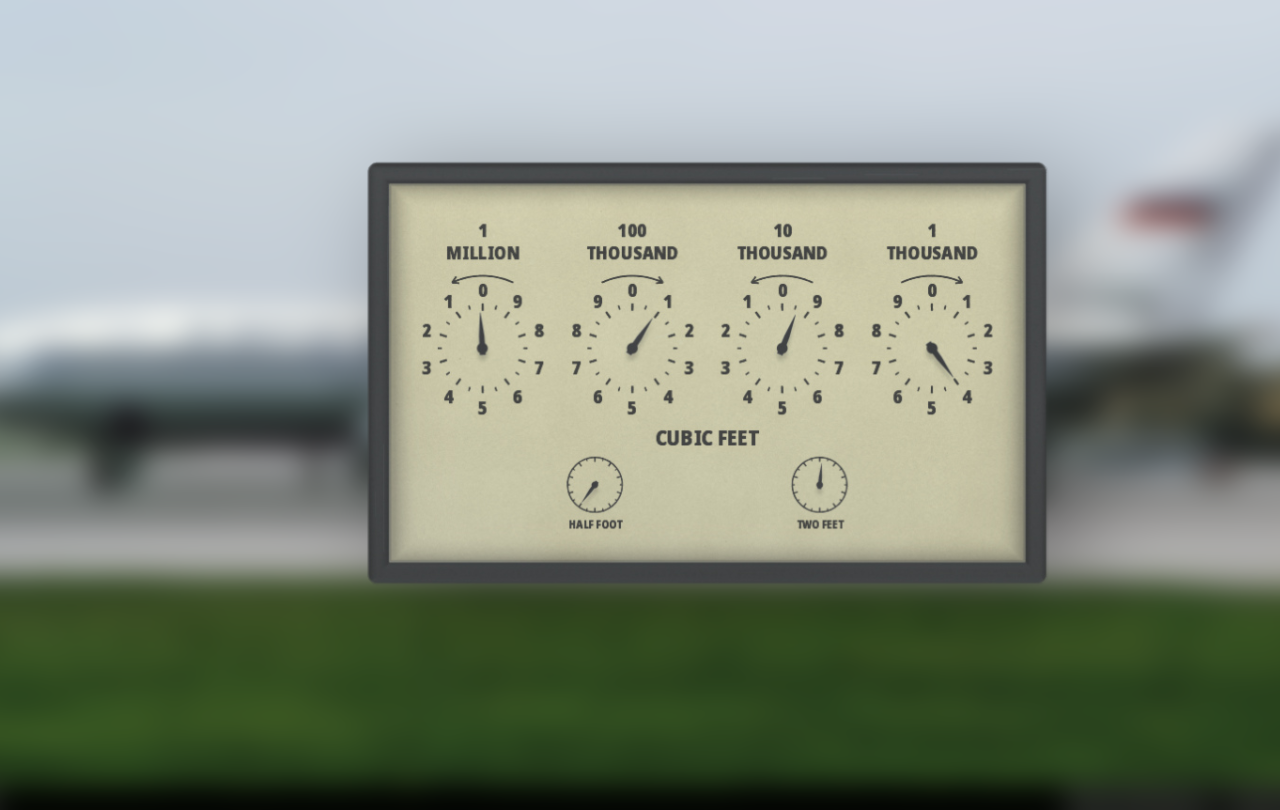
9400
